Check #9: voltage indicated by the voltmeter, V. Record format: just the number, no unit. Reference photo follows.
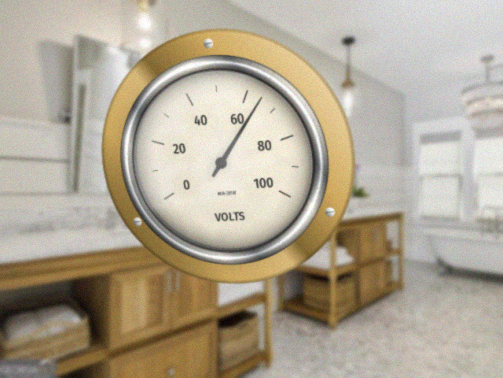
65
